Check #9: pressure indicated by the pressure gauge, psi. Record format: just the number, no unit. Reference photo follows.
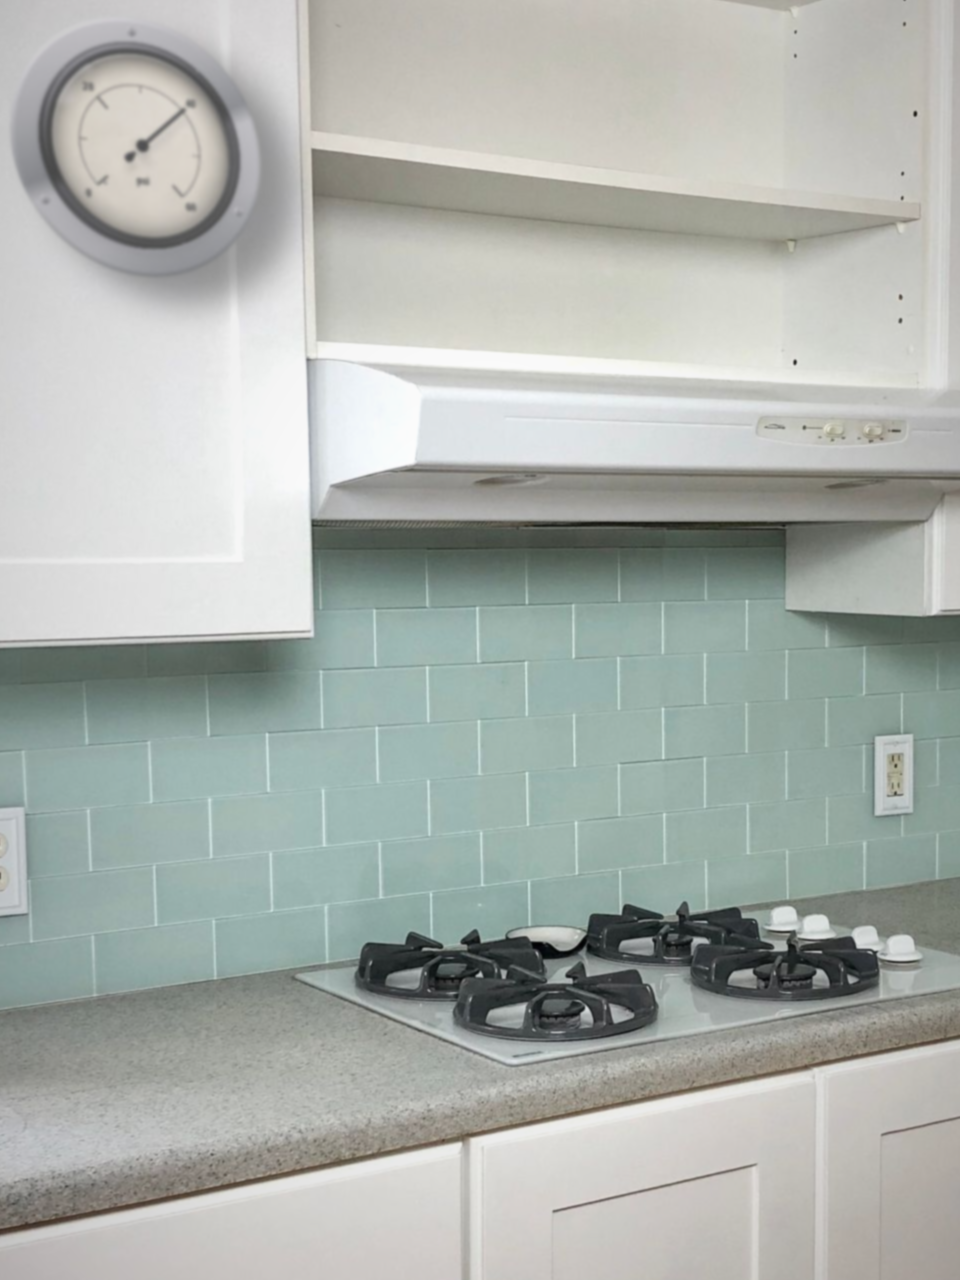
40
